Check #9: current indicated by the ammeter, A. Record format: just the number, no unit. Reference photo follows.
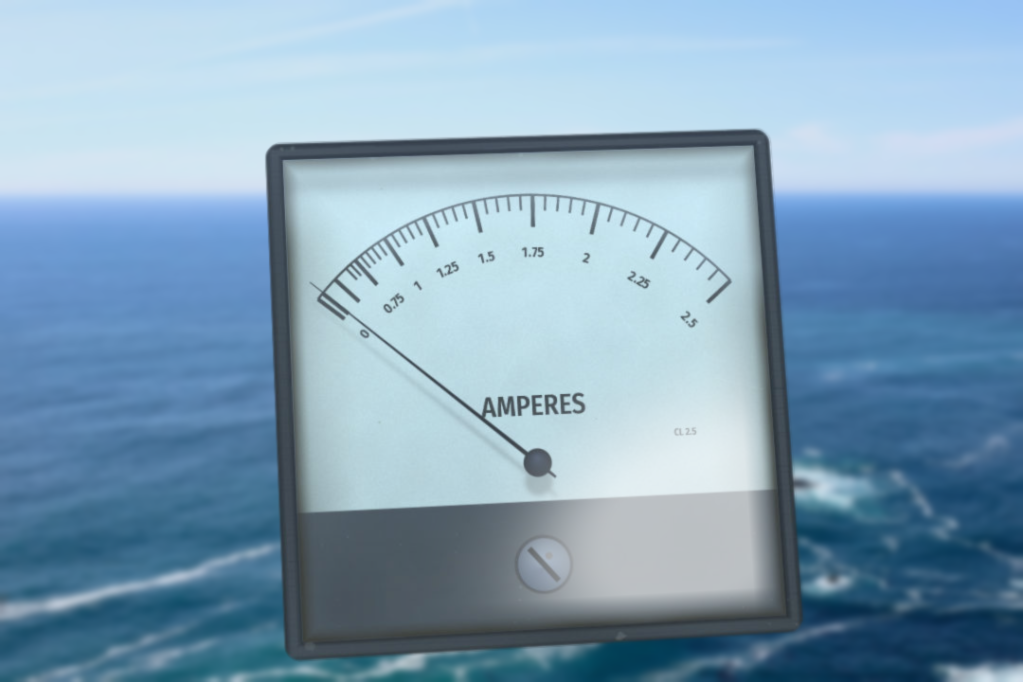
0.25
